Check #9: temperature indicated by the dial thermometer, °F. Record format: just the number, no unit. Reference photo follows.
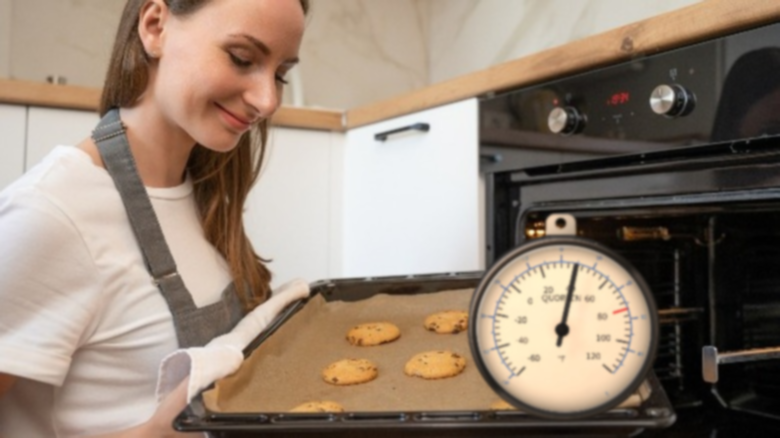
40
